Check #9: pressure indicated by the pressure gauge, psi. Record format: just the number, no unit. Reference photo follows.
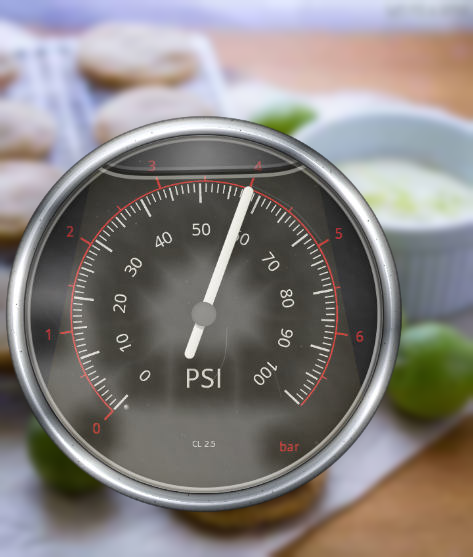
58
